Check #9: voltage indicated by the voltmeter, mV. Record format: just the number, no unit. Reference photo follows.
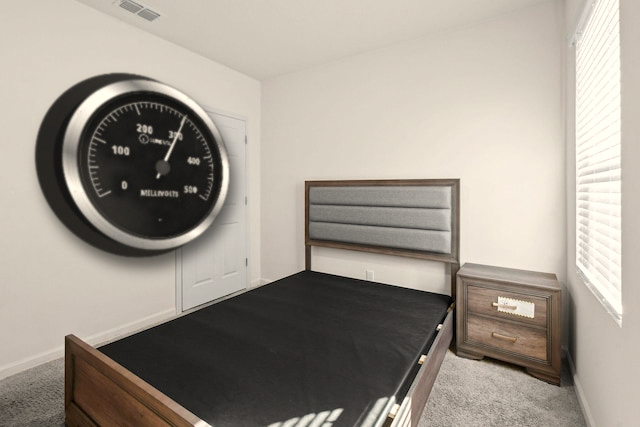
300
